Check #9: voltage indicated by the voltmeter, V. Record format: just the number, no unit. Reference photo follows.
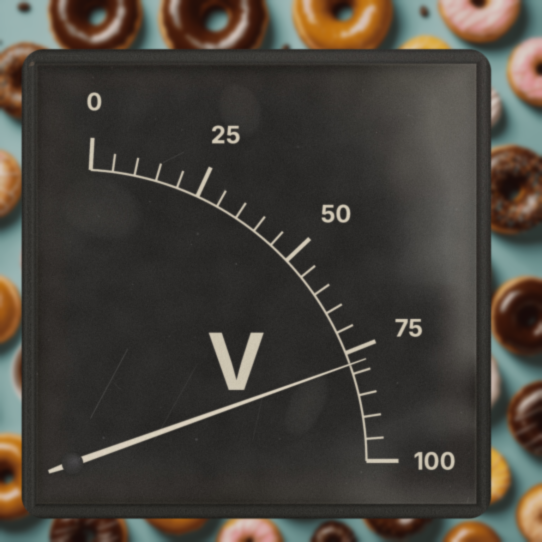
77.5
